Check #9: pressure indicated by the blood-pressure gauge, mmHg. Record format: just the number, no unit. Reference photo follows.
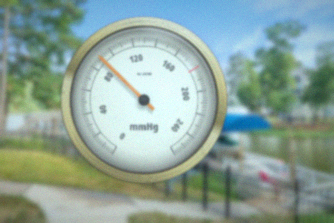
90
